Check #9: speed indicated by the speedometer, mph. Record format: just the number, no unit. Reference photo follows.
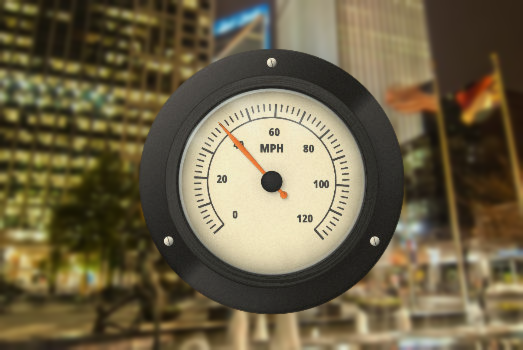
40
